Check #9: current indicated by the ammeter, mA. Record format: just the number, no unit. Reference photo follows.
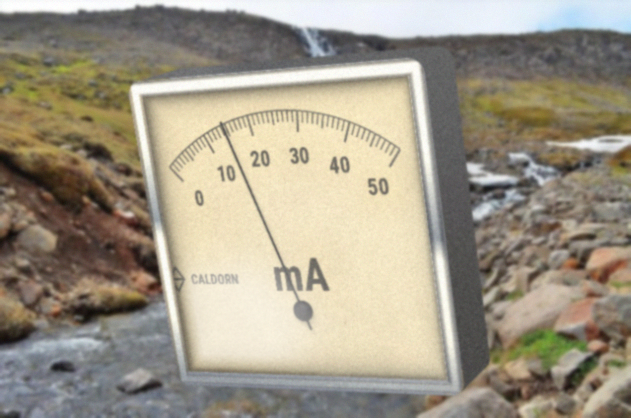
15
